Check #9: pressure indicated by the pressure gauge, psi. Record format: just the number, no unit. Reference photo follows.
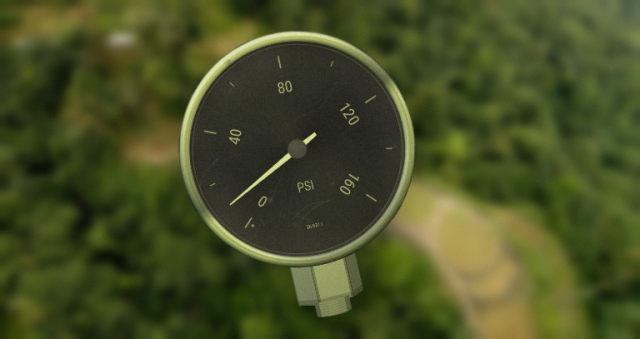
10
